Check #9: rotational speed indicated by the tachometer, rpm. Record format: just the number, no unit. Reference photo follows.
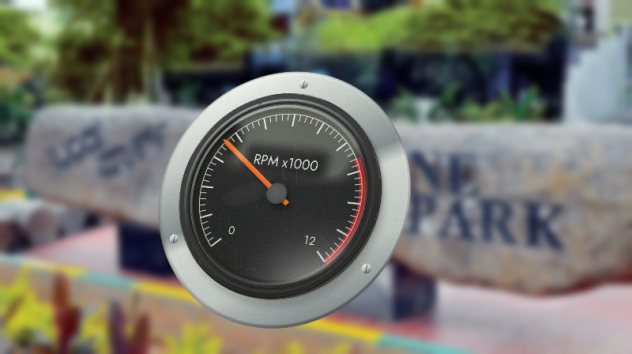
3600
